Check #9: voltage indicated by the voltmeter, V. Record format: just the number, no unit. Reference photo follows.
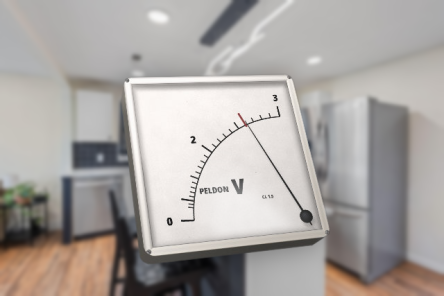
2.6
